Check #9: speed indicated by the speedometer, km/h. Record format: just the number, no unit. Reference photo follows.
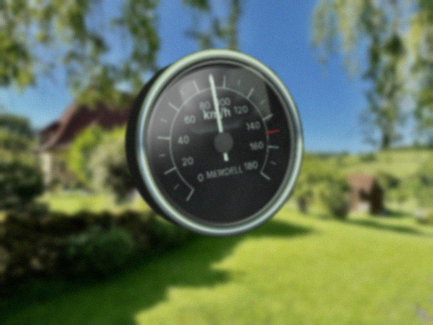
90
